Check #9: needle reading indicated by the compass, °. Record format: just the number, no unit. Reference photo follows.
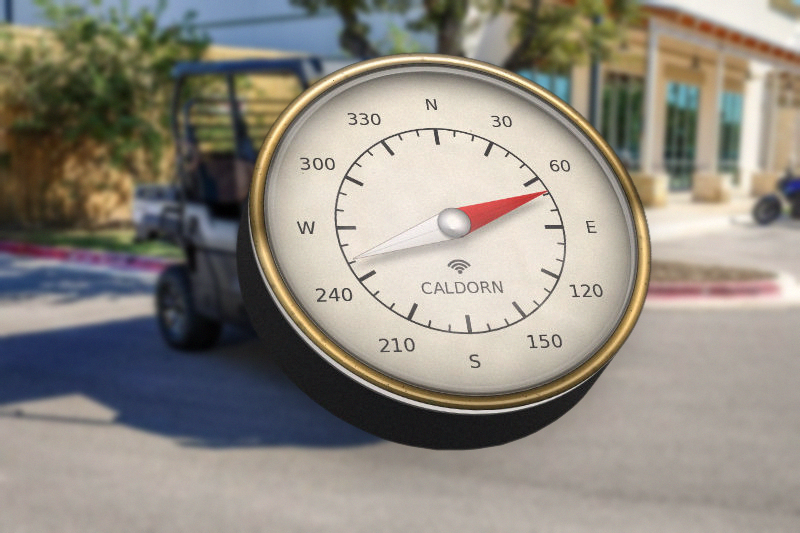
70
